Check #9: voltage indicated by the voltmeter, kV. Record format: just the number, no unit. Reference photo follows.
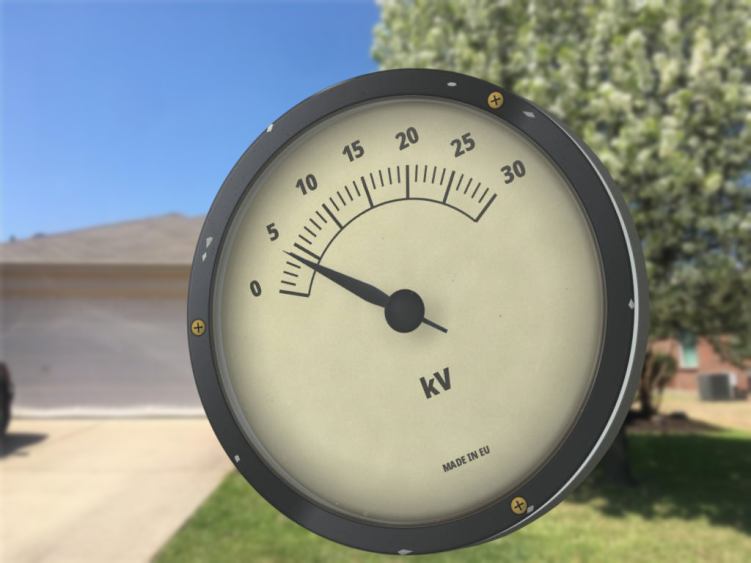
4
